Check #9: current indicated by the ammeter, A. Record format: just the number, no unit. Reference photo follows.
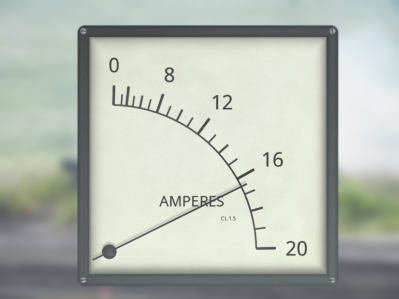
16.5
